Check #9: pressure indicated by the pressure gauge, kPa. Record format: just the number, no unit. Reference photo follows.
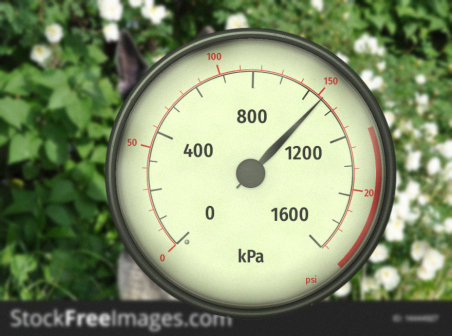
1050
